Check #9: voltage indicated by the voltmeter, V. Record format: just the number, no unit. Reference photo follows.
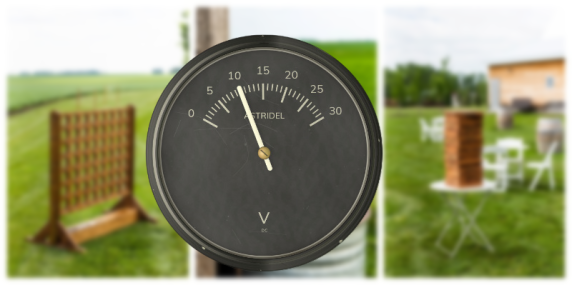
10
